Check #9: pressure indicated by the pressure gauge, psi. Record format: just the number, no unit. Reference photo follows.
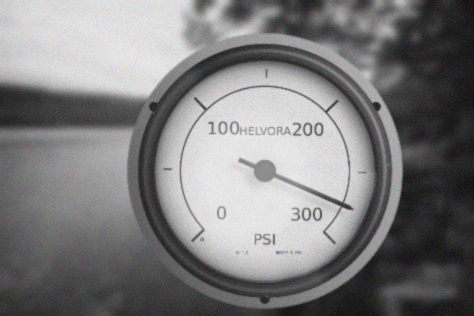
275
